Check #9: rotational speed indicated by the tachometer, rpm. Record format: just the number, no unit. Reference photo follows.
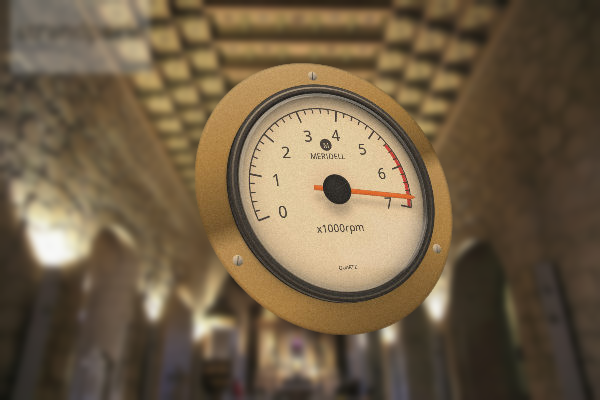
6800
